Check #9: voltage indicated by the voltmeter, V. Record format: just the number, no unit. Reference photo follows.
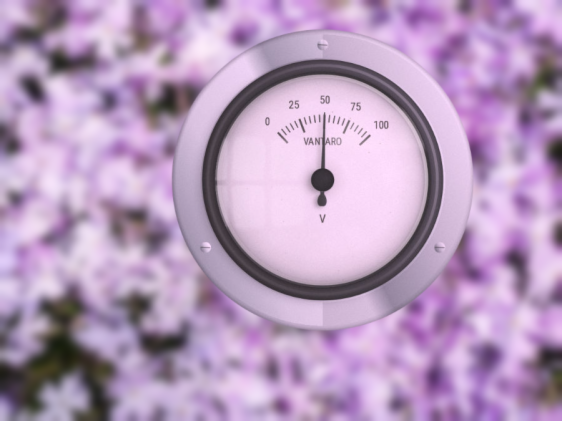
50
